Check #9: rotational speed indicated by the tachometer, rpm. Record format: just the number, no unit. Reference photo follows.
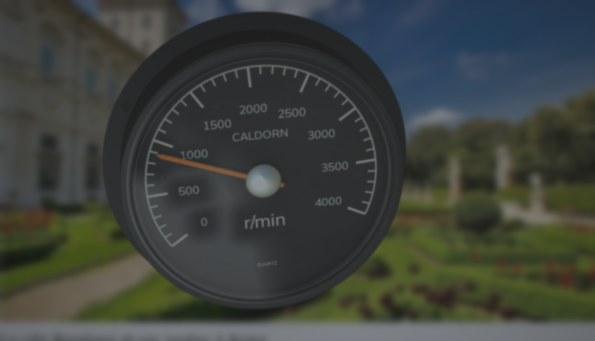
900
